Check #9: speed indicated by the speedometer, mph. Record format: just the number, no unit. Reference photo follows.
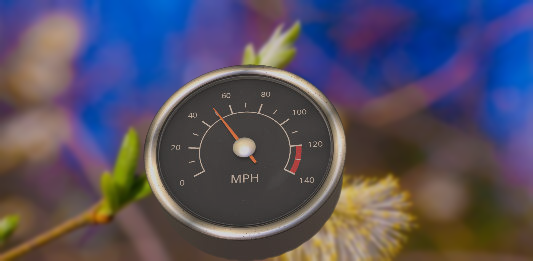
50
